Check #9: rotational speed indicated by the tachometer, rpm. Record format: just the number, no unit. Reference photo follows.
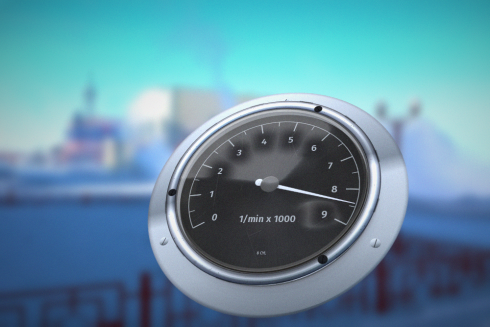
8500
